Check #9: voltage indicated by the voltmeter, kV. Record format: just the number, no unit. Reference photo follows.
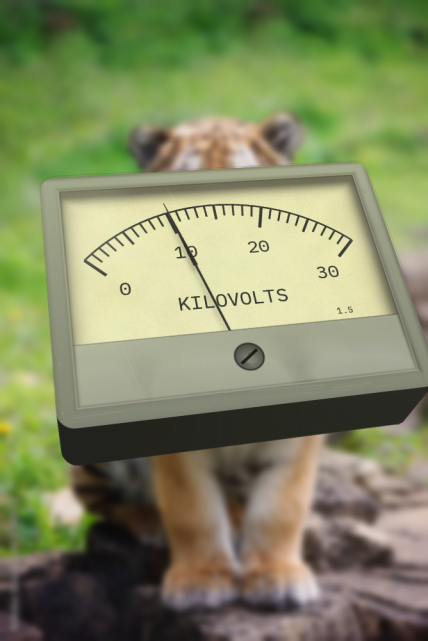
10
